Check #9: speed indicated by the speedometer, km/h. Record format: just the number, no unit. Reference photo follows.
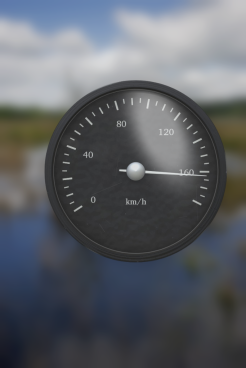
162.5
